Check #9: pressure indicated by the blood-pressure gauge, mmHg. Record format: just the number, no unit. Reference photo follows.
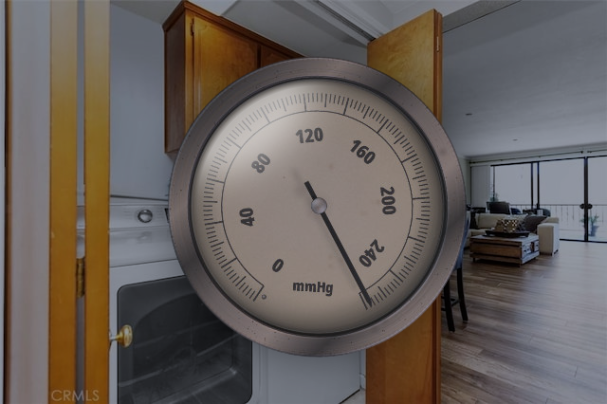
258
